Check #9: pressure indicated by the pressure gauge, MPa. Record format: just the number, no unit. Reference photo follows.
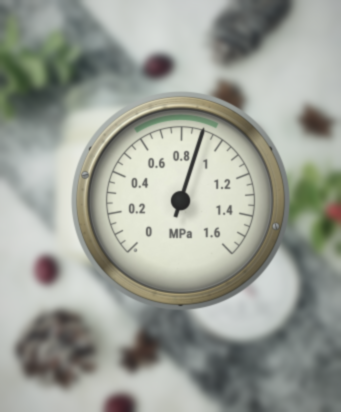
0.9
